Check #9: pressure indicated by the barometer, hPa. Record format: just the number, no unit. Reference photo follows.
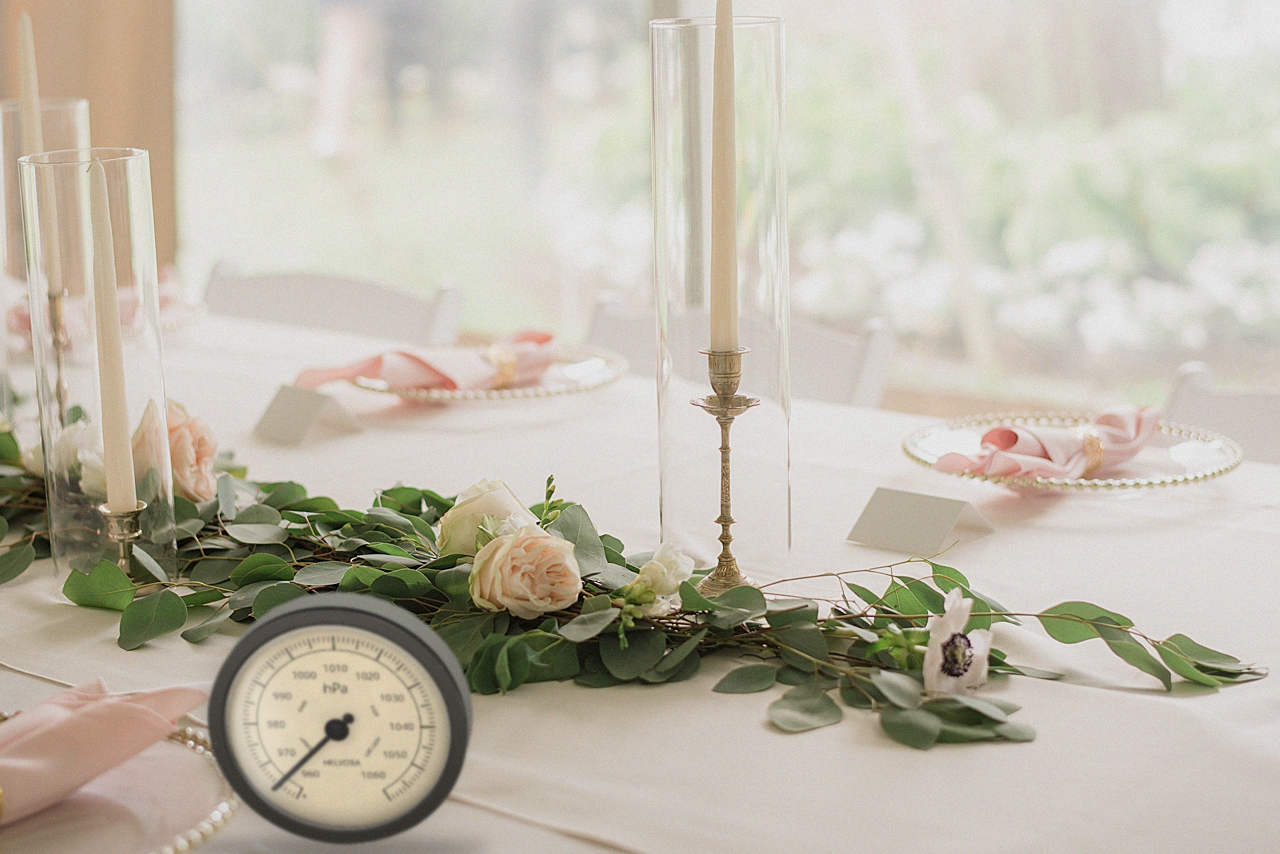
965
